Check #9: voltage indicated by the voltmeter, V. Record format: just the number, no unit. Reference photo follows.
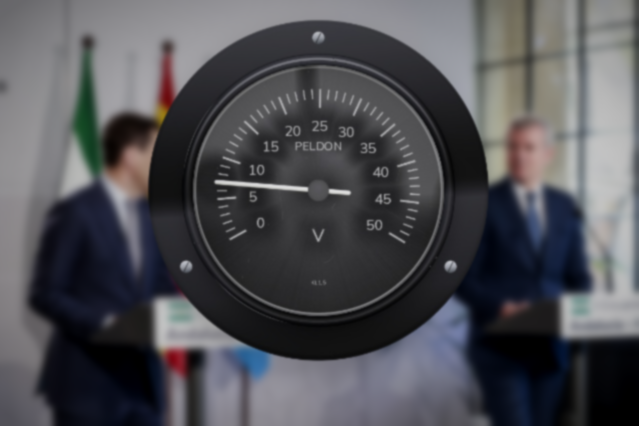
7
